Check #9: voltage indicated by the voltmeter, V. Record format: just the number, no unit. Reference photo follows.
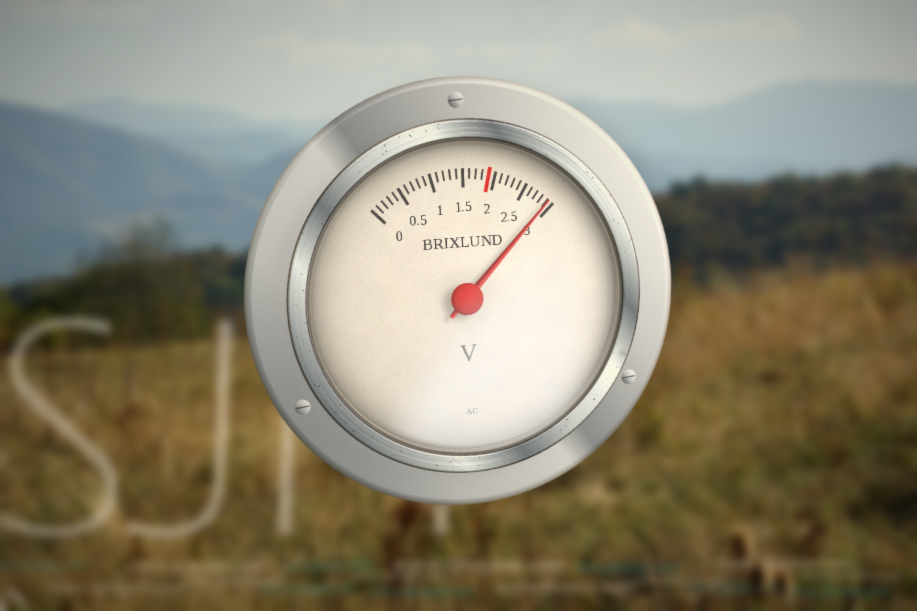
2.9
